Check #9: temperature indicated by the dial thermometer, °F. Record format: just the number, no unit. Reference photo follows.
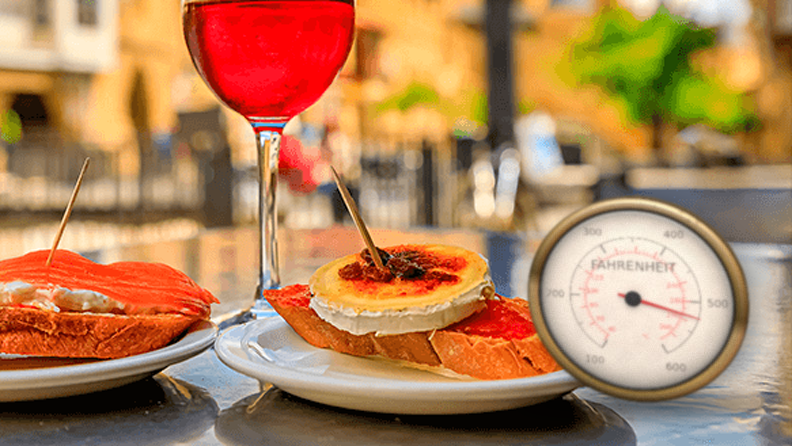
525
